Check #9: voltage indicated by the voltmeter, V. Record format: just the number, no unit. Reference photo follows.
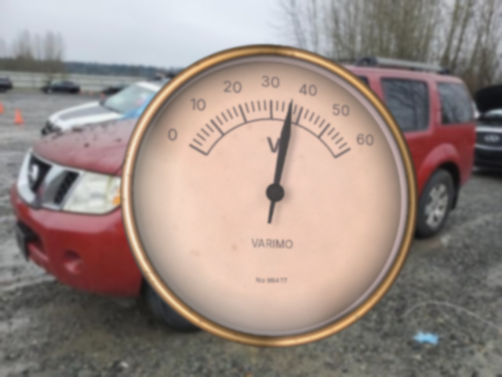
36
